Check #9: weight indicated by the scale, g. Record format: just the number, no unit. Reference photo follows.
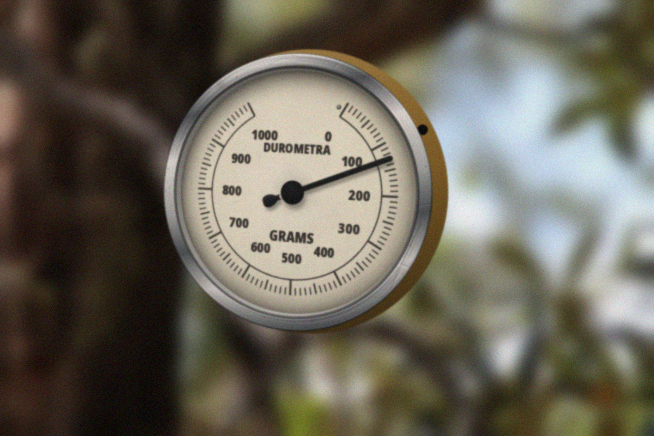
130
